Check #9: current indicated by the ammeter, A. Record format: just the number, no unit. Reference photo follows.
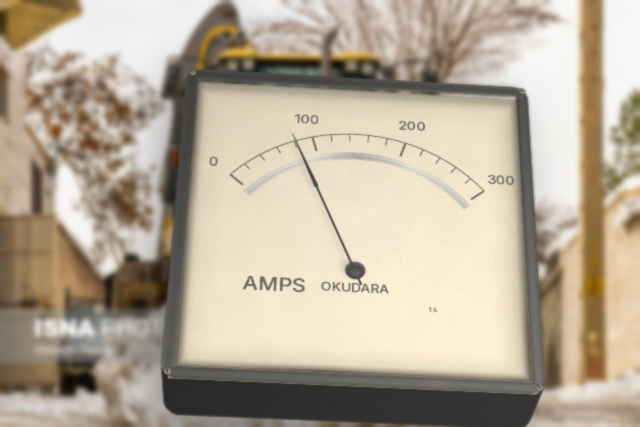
80
